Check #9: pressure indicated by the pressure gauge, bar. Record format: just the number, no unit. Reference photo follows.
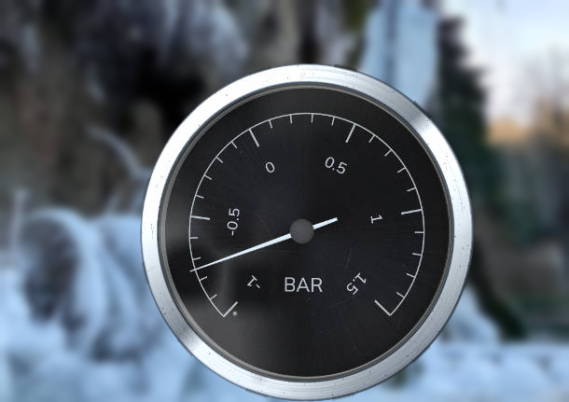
-0.75
